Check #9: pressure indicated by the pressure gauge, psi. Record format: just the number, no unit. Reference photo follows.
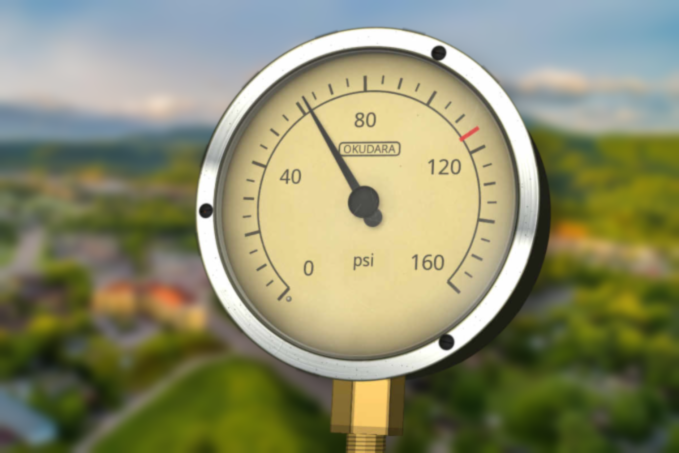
62.5
